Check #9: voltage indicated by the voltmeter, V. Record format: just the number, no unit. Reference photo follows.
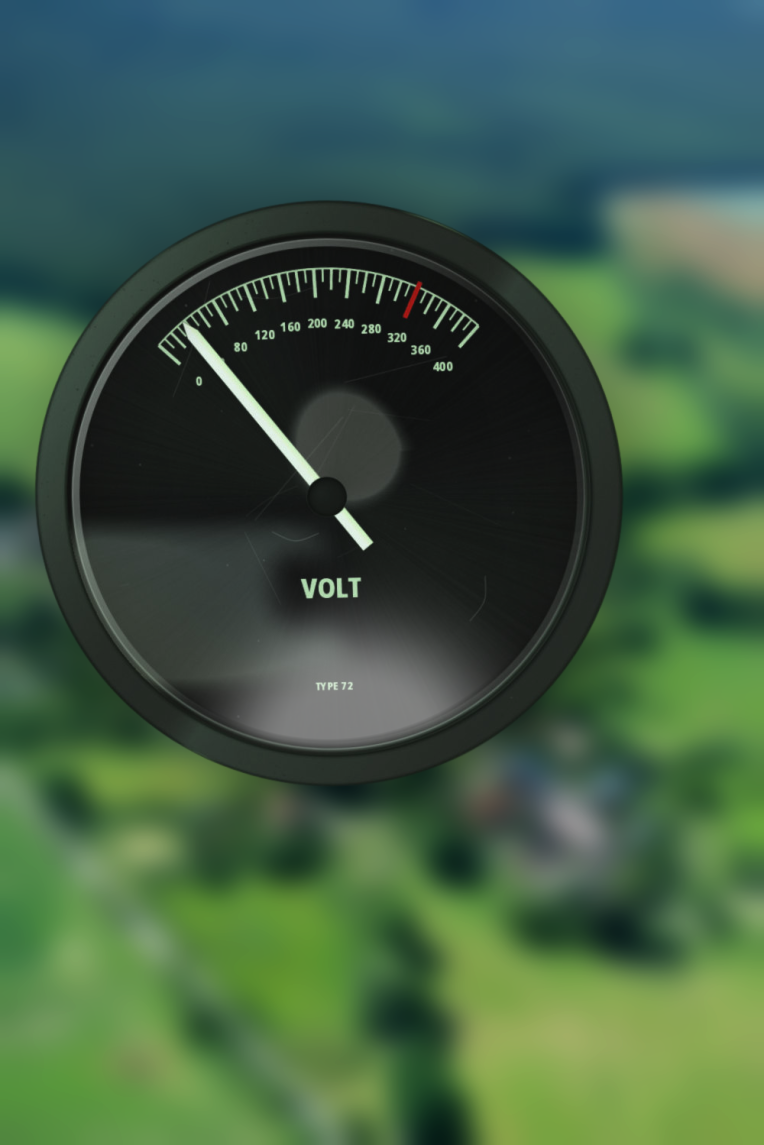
40
